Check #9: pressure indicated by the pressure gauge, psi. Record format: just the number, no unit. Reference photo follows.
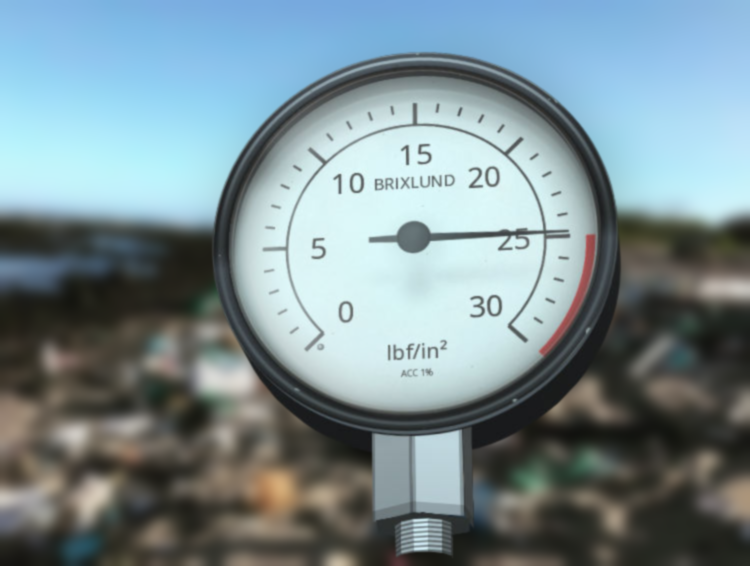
25
